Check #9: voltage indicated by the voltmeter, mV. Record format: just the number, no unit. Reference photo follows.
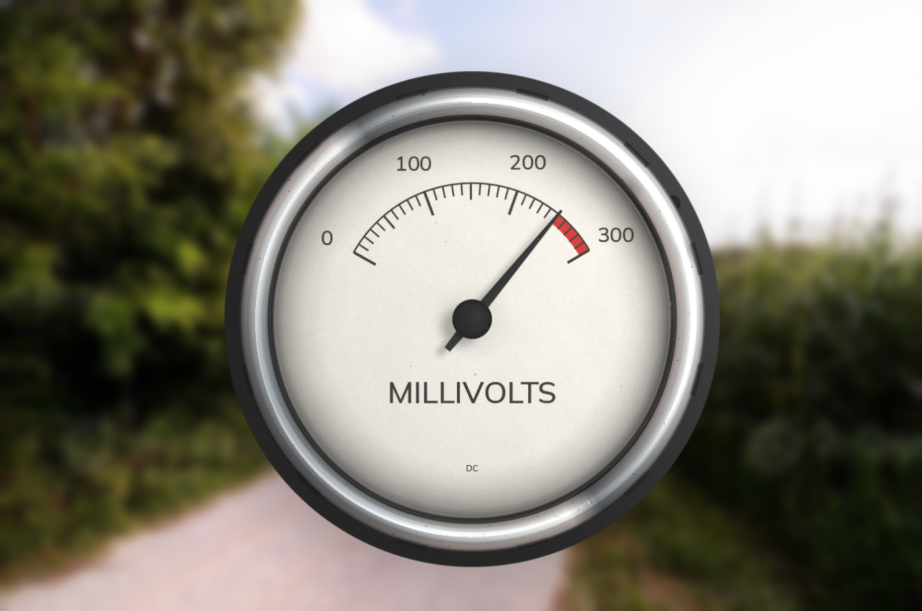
250
